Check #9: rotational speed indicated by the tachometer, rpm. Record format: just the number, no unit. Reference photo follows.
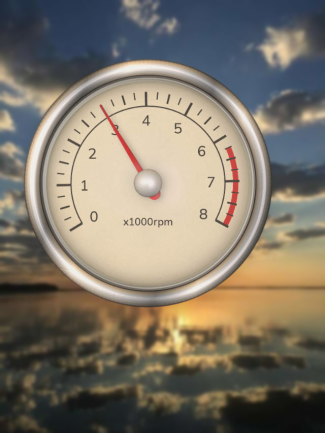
3000
